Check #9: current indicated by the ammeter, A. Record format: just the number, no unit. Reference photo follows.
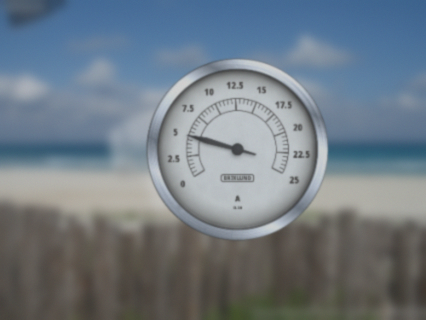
5
